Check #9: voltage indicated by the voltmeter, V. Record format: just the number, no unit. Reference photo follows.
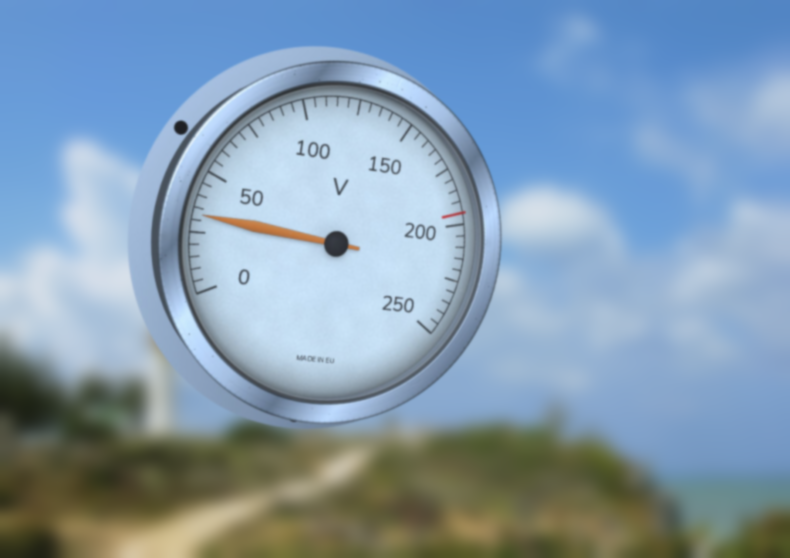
32.5
